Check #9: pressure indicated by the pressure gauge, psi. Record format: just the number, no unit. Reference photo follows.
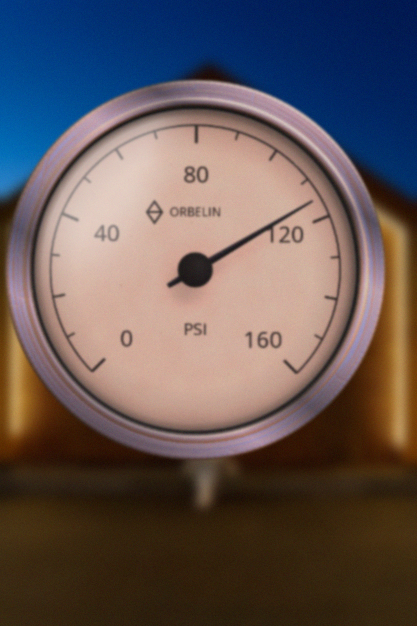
115
